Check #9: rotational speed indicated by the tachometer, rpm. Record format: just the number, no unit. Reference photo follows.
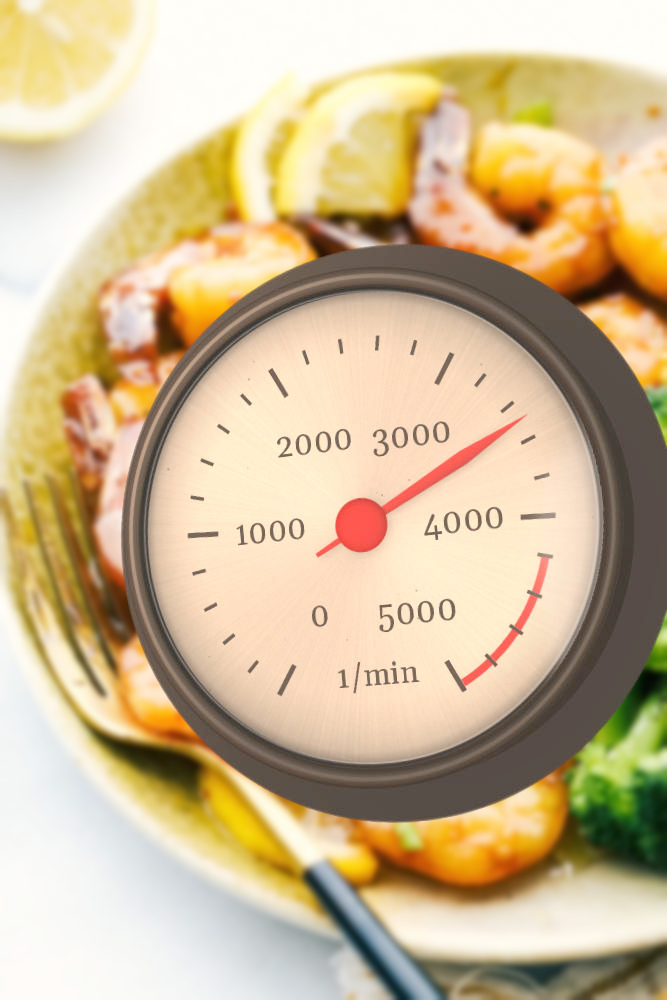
3500
